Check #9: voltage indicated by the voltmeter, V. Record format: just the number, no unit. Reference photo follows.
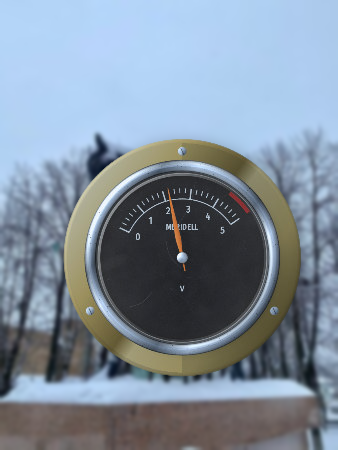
2.2
